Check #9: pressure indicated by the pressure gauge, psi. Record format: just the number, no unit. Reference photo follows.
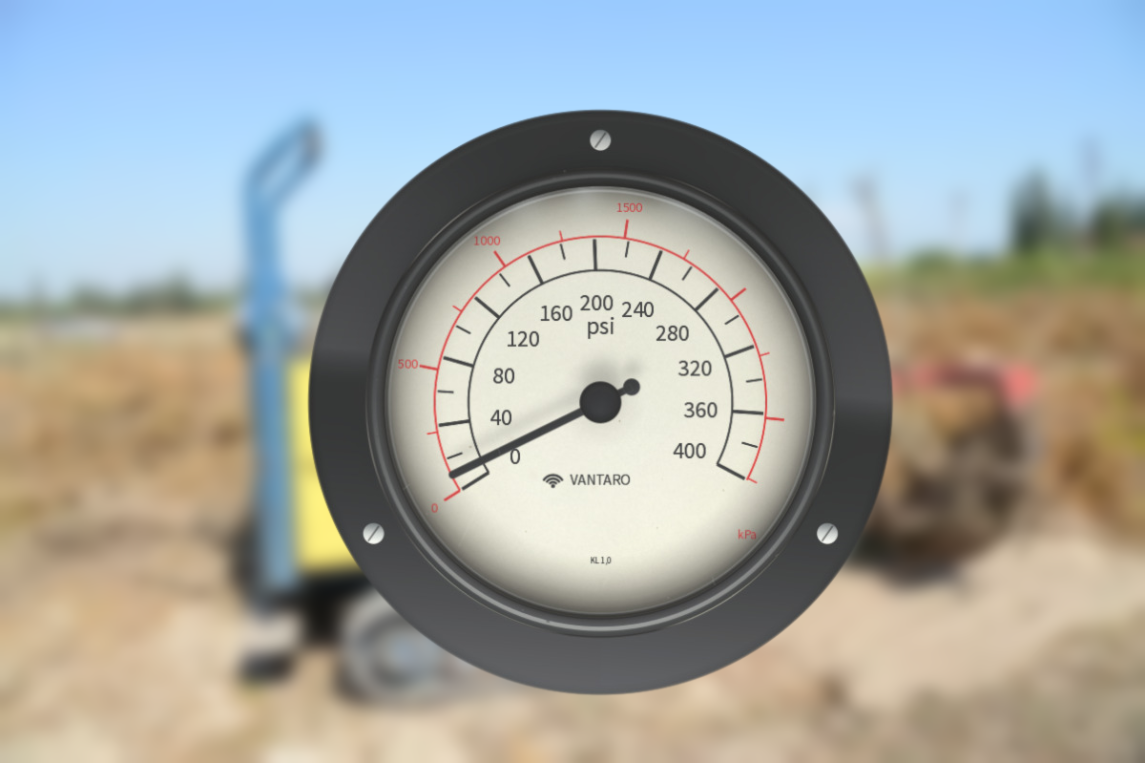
10
